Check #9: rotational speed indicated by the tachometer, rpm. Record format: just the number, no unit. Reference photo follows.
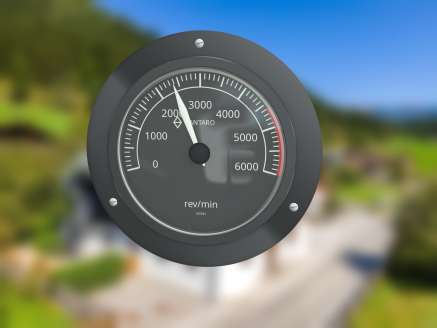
2400
